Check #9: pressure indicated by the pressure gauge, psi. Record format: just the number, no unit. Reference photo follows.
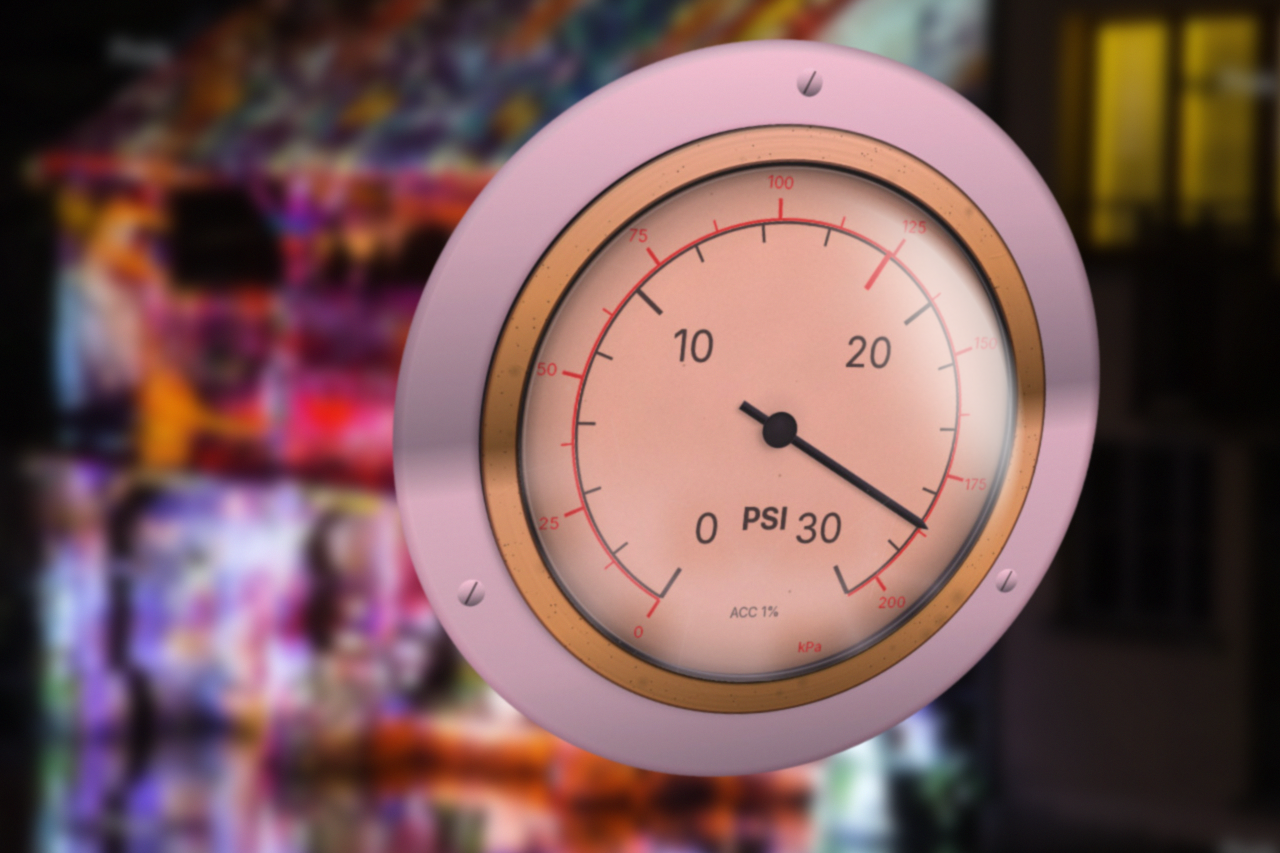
27
